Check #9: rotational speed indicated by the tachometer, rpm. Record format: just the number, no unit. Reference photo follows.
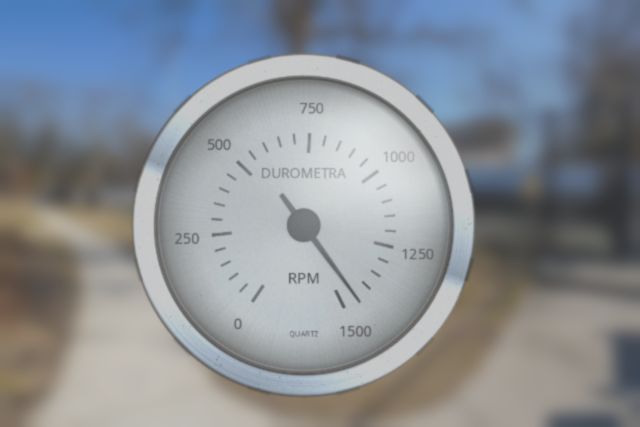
1450
